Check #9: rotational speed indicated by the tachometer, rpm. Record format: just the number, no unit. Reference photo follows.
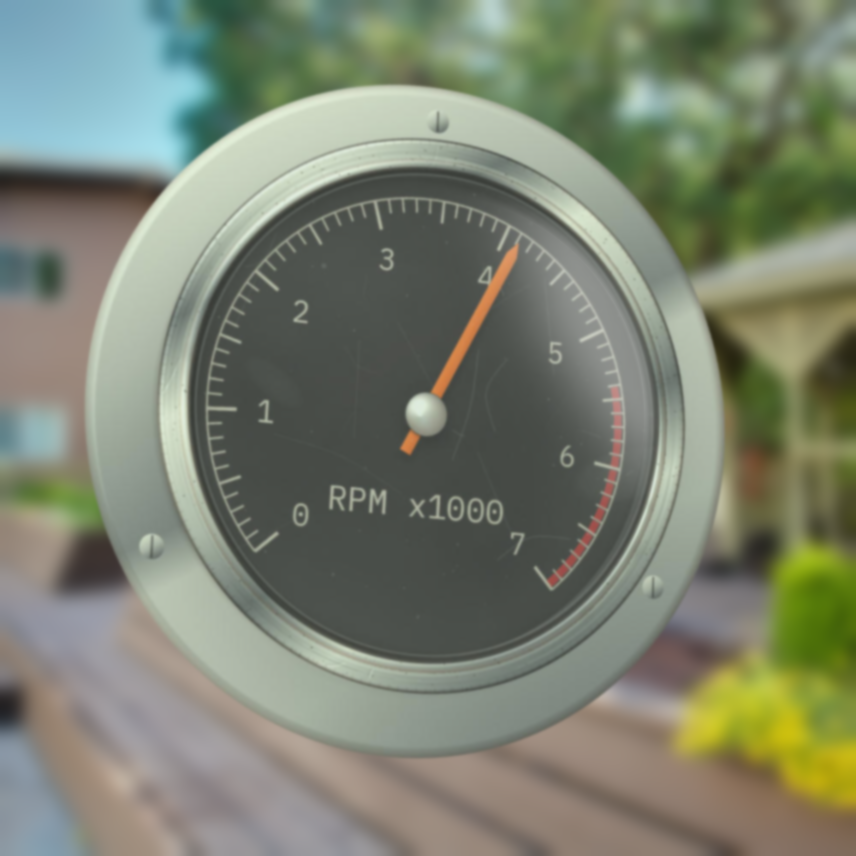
4100
